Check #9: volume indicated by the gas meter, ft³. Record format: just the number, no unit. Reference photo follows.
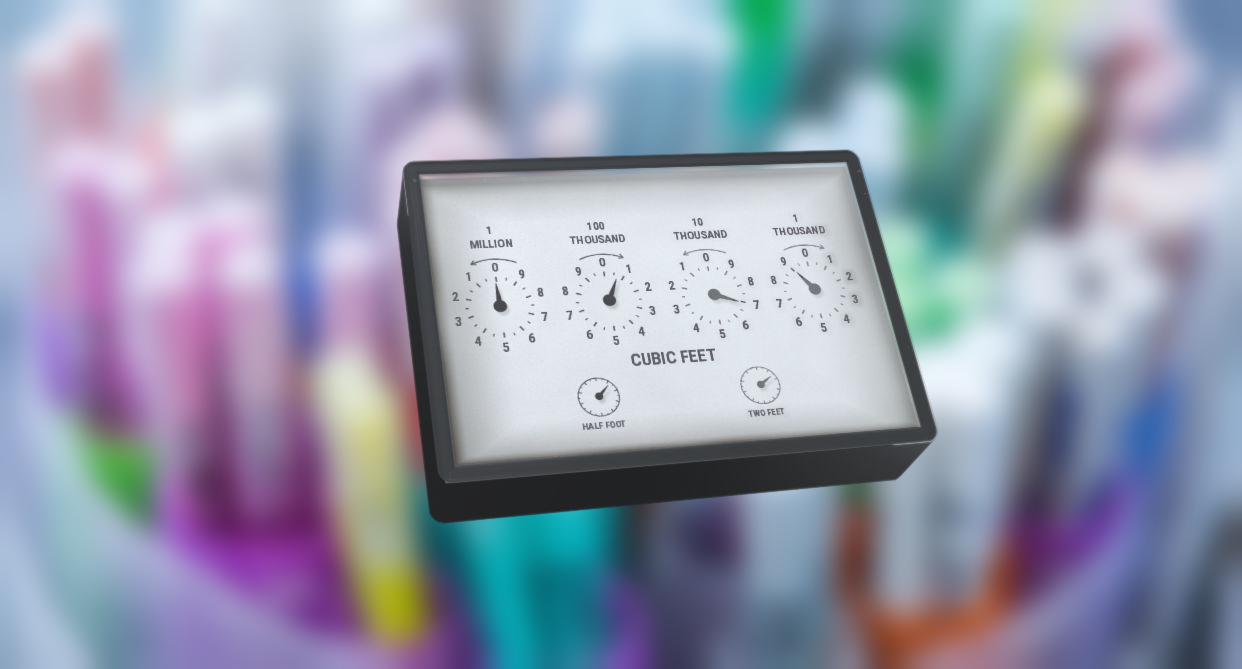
6900
